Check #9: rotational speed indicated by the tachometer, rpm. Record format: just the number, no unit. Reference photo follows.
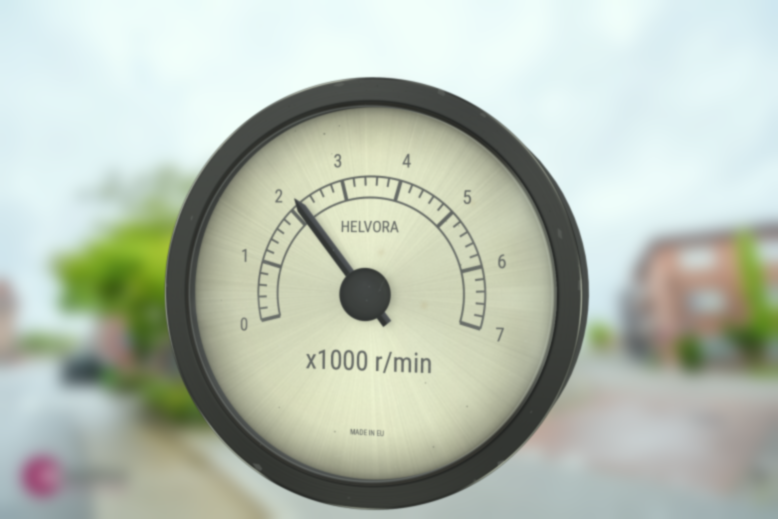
2200
